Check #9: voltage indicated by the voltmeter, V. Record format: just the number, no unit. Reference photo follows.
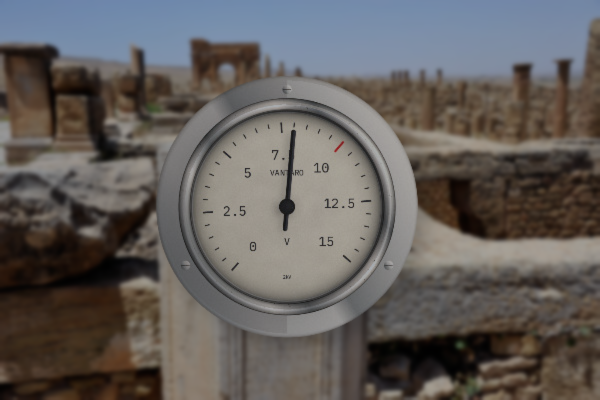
8
